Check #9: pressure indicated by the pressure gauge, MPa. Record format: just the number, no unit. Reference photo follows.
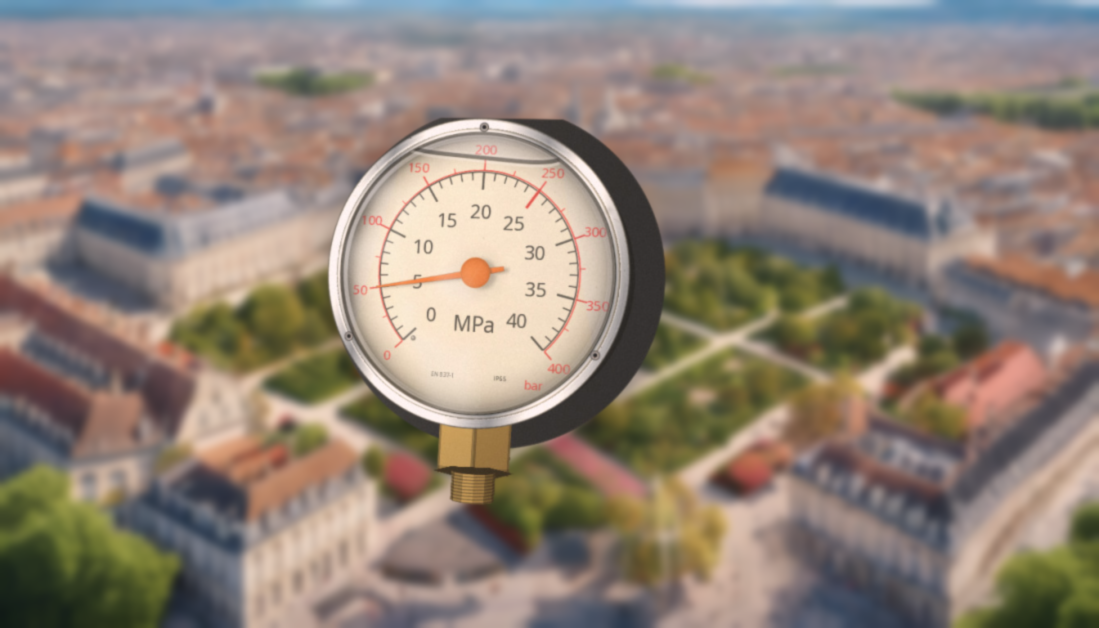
5
